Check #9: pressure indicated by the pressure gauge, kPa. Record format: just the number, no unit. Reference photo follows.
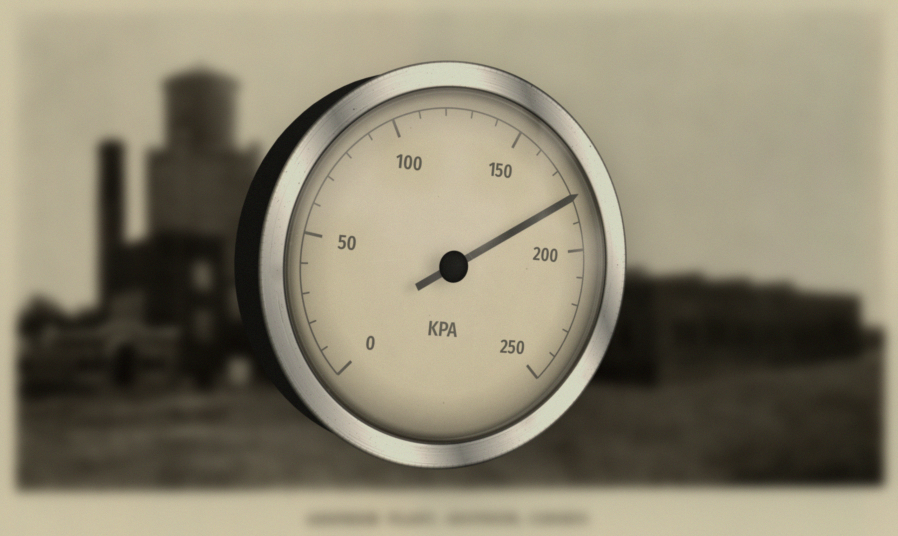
180
